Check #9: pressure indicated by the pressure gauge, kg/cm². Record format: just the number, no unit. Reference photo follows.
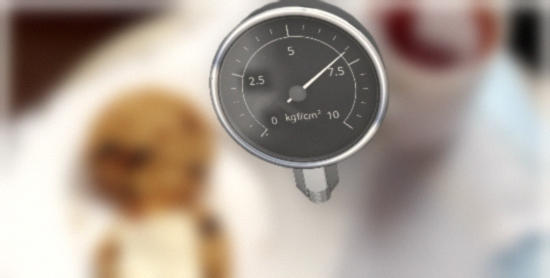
7
